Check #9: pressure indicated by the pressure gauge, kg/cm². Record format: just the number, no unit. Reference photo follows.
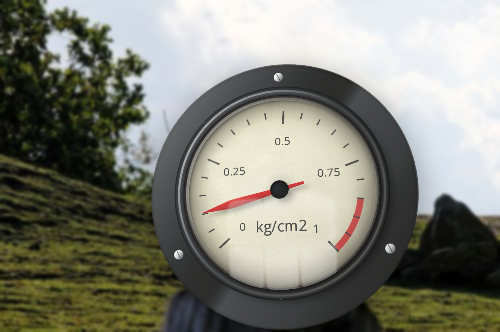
0.1
